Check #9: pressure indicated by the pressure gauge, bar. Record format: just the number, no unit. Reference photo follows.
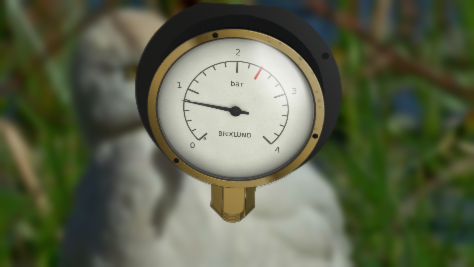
0.8
